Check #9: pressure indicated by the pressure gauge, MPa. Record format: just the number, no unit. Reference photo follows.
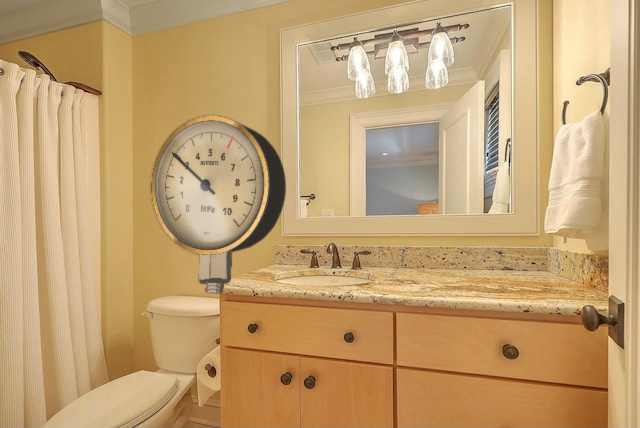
3
